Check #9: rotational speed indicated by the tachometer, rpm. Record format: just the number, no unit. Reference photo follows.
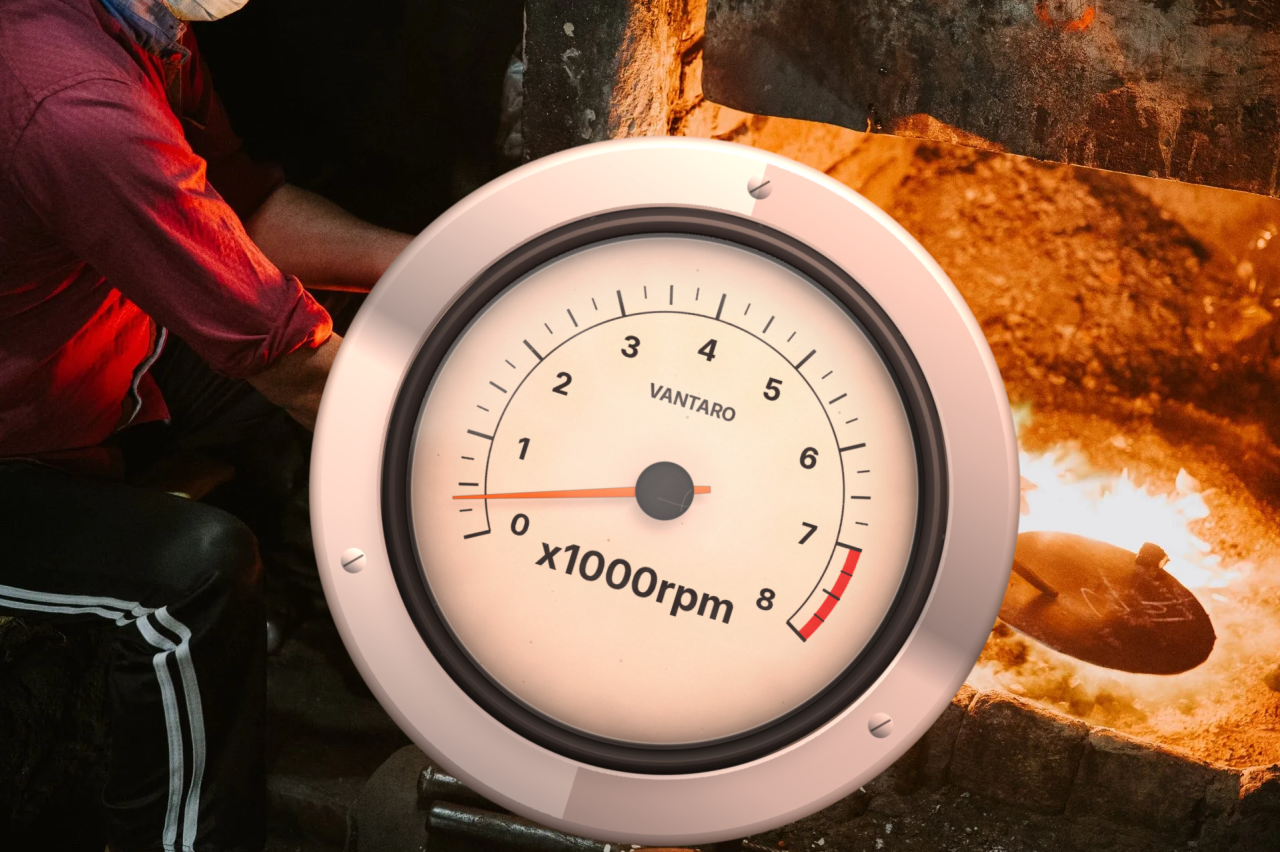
375
